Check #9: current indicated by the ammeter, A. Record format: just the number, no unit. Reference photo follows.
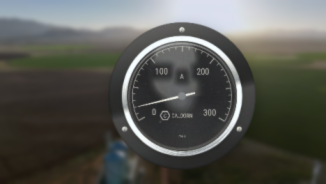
20
